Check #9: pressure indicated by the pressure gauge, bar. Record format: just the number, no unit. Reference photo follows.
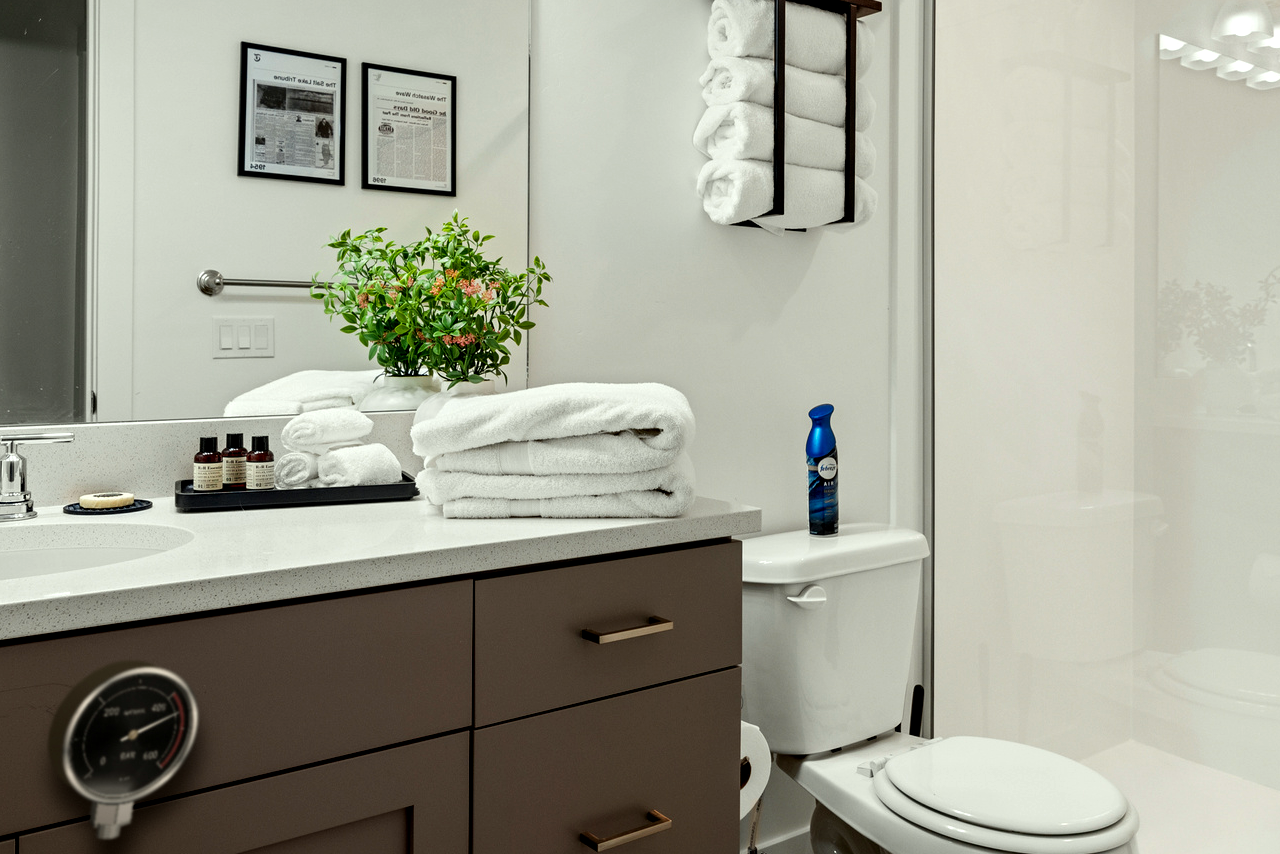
450
